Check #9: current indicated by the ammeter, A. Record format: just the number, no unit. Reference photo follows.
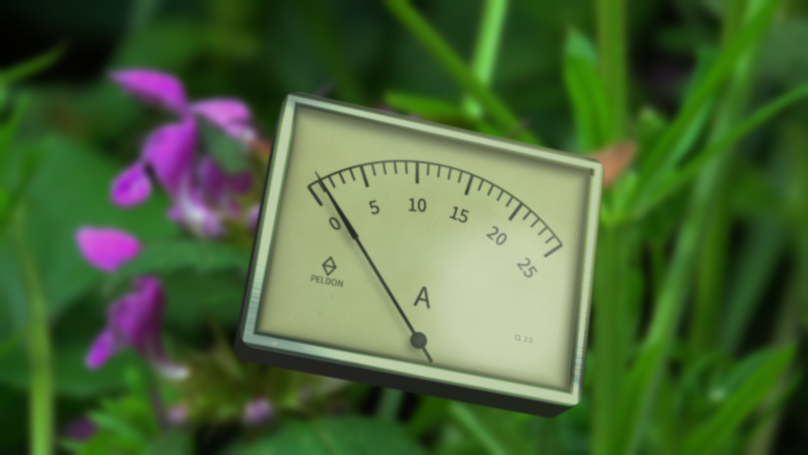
1
